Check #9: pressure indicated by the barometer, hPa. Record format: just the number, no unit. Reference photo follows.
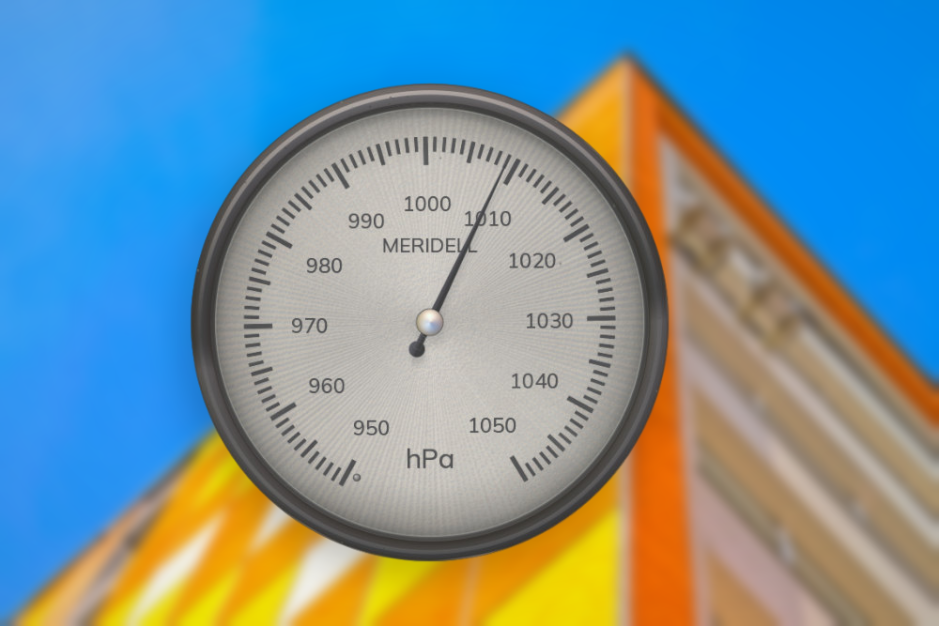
1009
